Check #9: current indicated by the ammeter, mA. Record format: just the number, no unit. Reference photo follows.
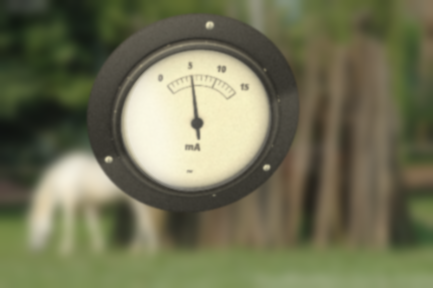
5
